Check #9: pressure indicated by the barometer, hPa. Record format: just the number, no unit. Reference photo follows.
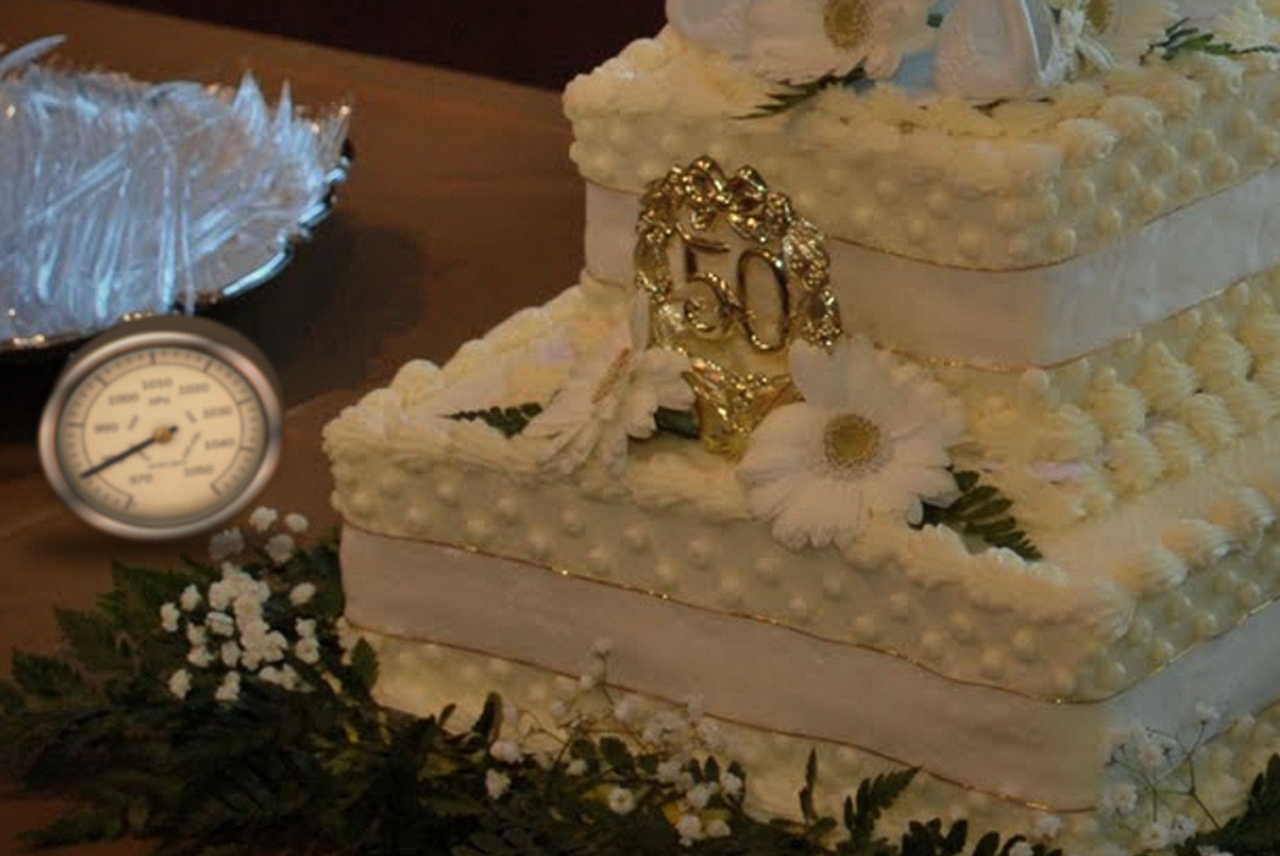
980
